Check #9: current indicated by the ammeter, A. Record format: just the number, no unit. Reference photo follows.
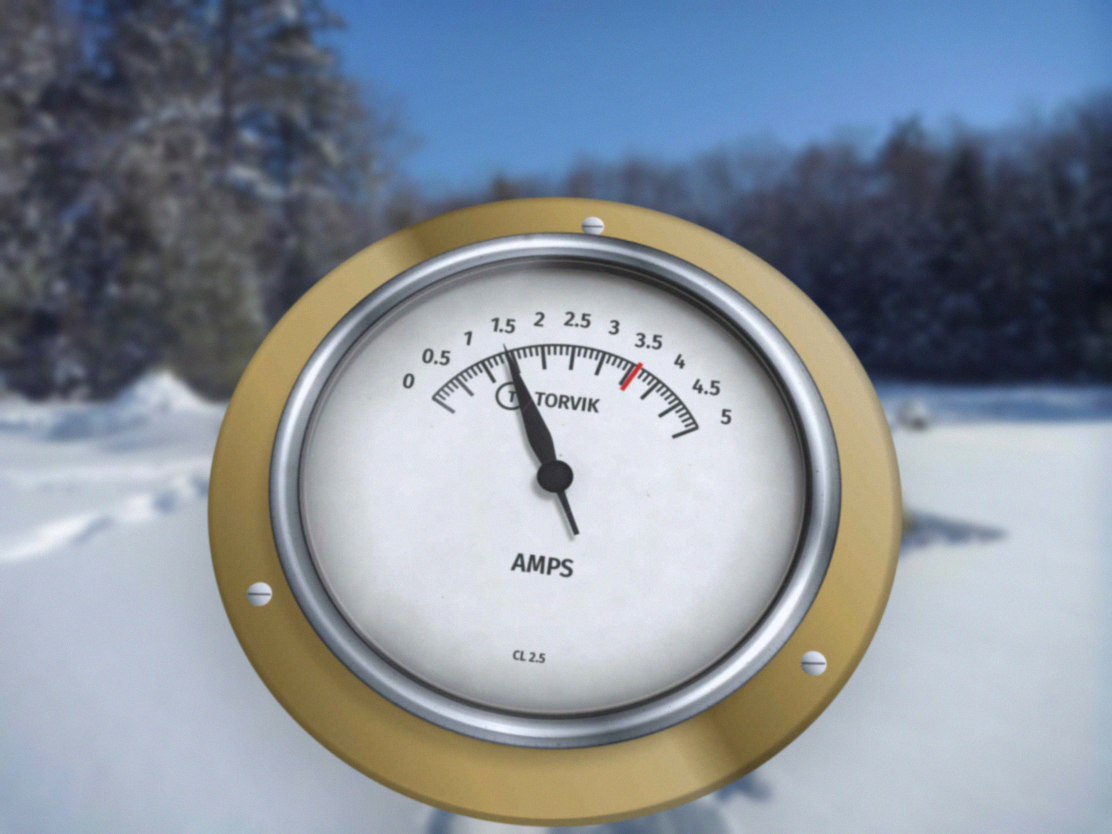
1.4
